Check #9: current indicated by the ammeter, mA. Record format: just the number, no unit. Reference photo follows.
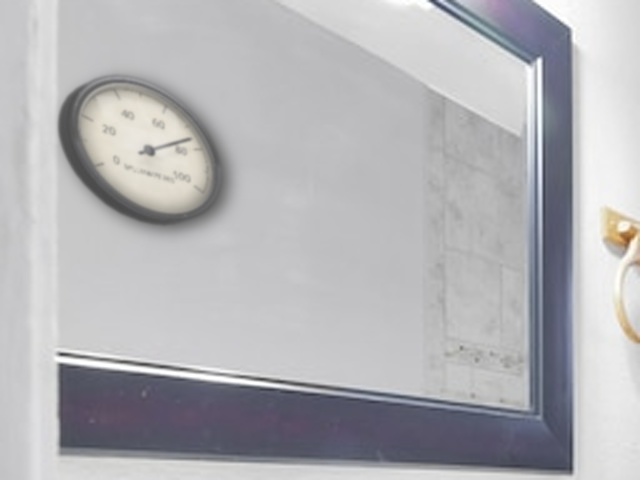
75
